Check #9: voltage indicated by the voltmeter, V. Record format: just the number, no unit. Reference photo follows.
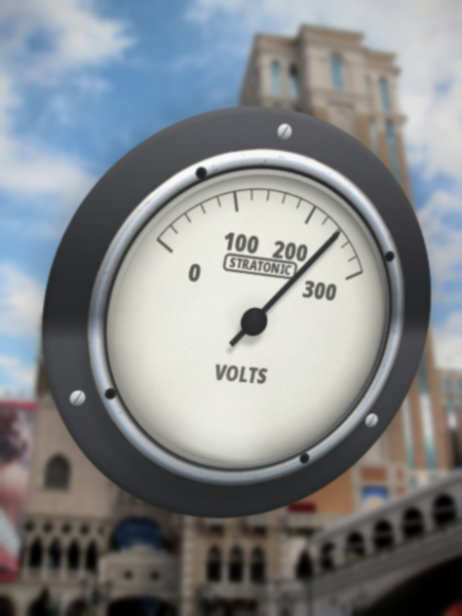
240
